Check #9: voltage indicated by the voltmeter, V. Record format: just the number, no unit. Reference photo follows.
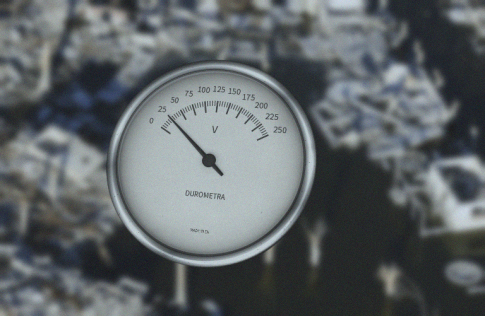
25
